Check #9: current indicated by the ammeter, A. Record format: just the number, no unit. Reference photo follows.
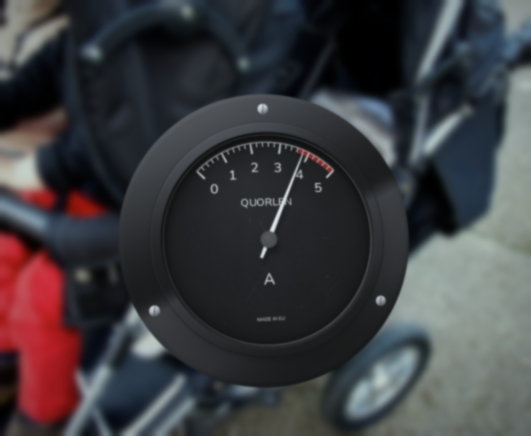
3.8
